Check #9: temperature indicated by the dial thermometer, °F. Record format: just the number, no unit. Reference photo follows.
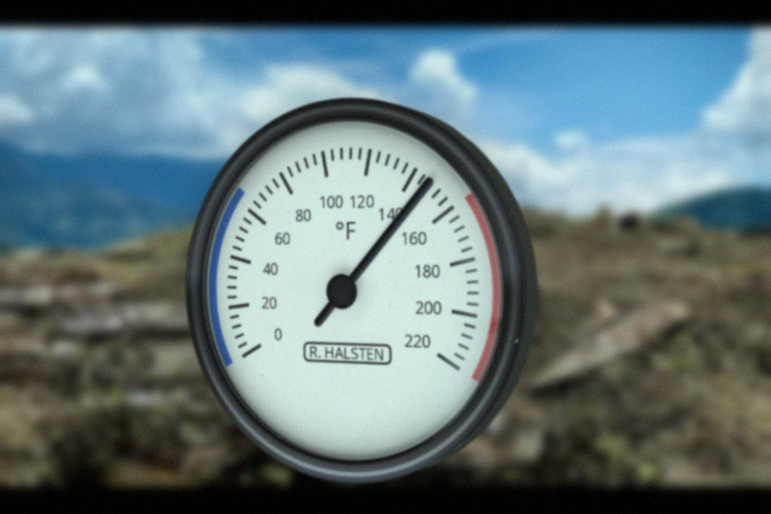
148
